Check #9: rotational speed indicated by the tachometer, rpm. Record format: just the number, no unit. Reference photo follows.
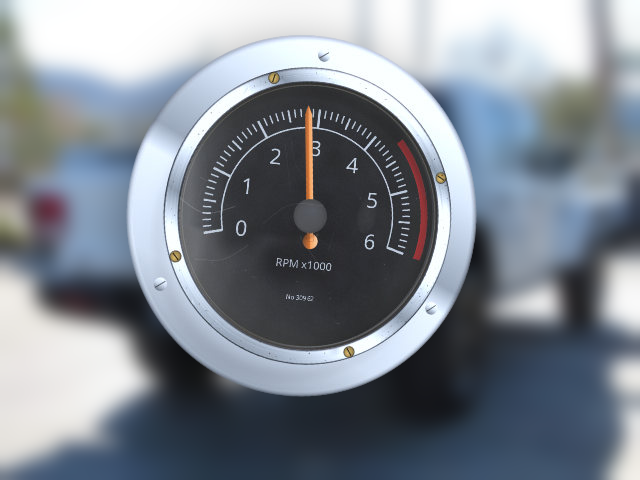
2800
